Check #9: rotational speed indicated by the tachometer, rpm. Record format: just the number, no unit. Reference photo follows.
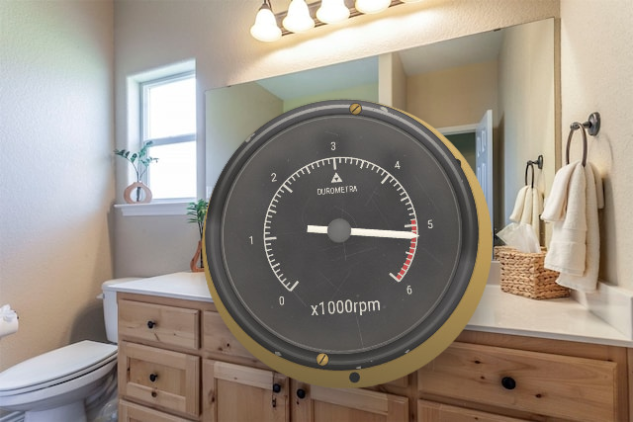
5200
